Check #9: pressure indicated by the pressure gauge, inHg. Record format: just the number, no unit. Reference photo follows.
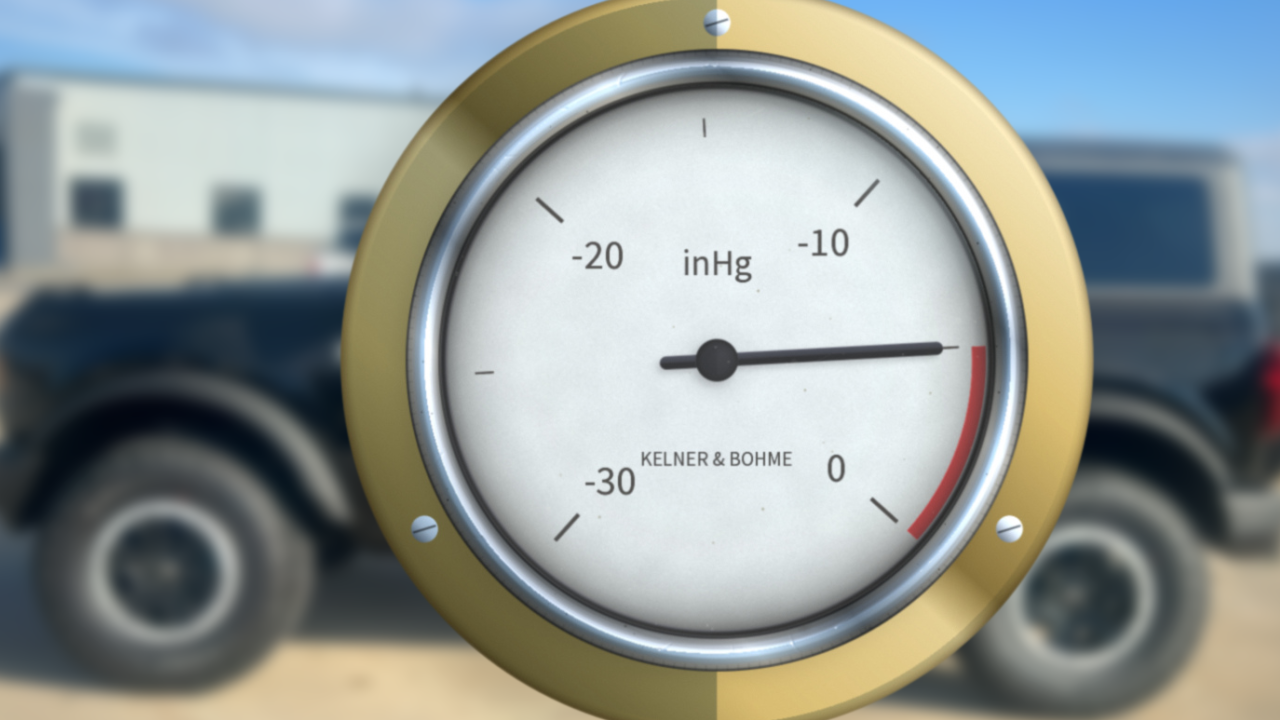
-5
